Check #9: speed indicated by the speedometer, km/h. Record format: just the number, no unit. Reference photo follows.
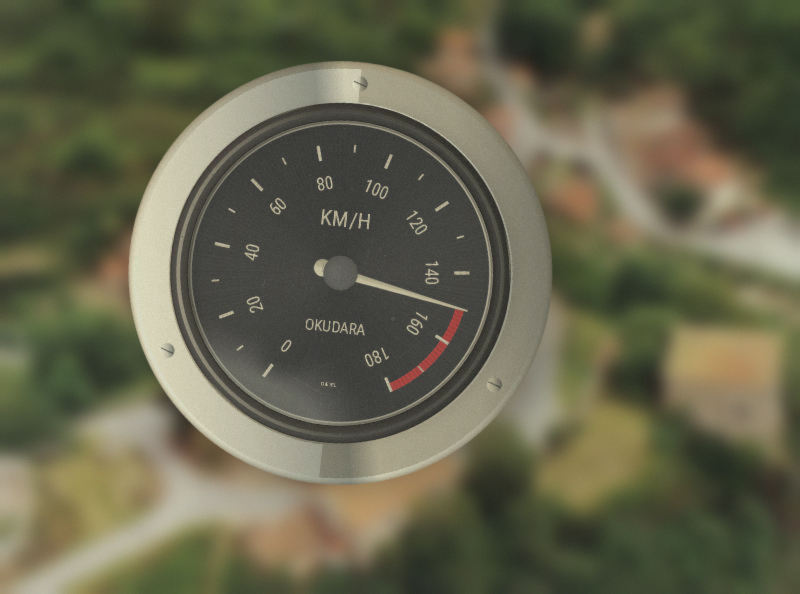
150
